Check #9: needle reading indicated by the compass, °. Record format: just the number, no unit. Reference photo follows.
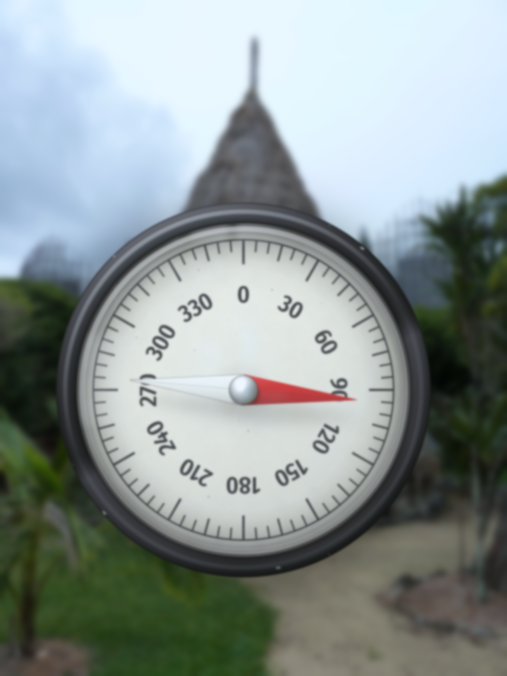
95
